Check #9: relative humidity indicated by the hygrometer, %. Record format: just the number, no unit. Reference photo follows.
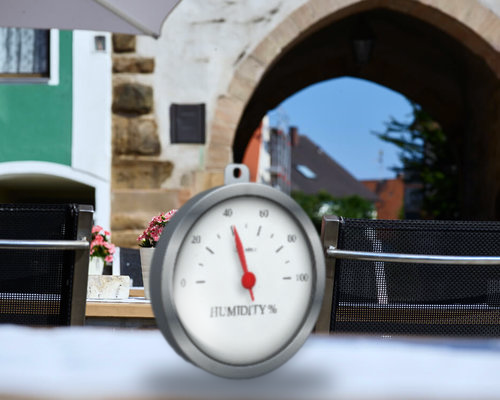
40
